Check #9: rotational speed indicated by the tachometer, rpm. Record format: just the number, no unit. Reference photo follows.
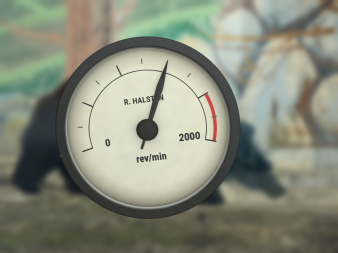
1200
